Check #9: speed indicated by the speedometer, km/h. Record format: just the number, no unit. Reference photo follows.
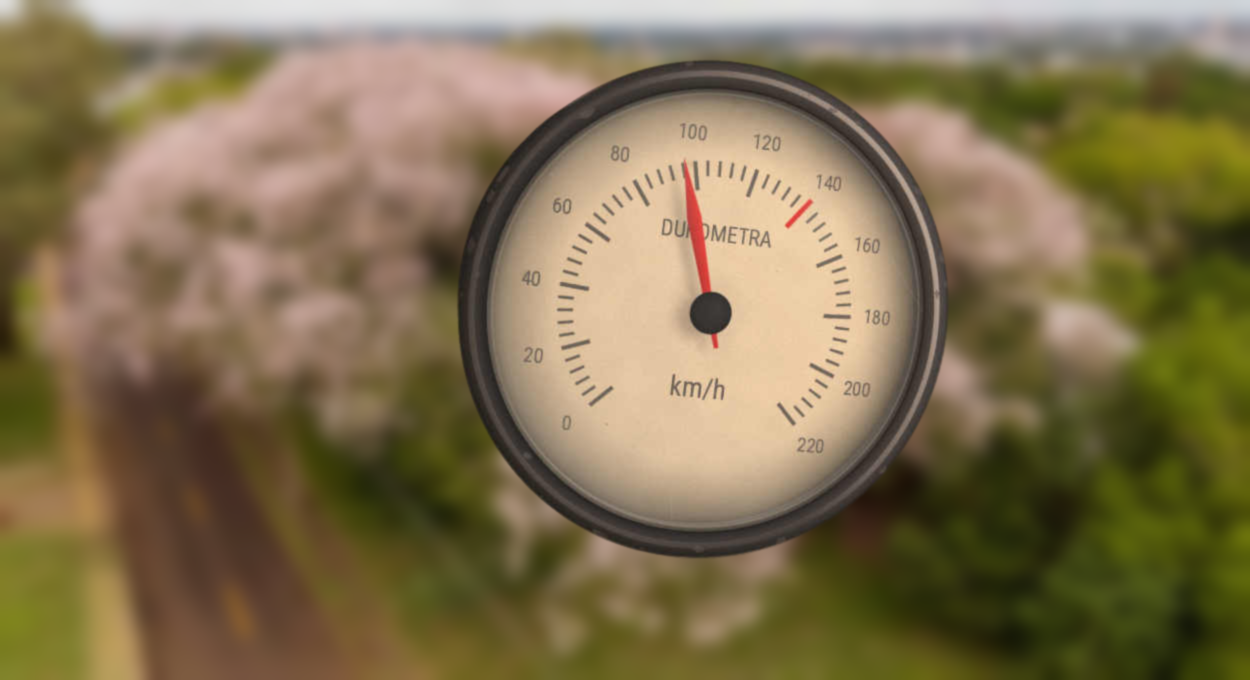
96
